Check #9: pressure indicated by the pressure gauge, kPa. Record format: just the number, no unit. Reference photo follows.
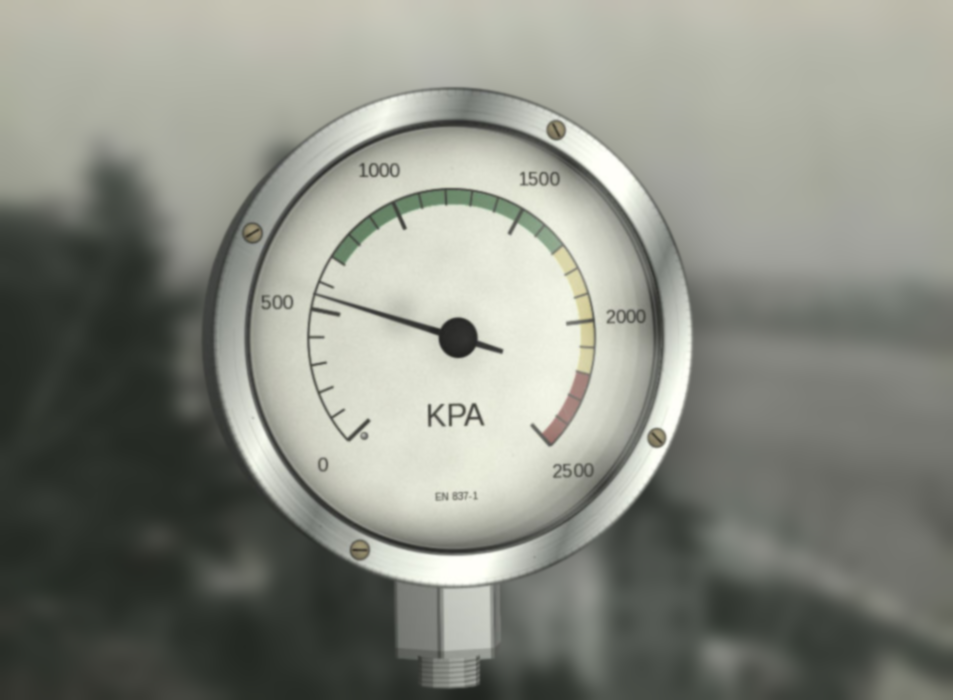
550
